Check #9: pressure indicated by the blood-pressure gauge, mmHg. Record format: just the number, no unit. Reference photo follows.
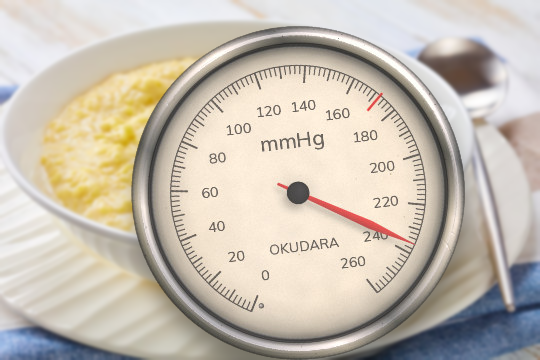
236
